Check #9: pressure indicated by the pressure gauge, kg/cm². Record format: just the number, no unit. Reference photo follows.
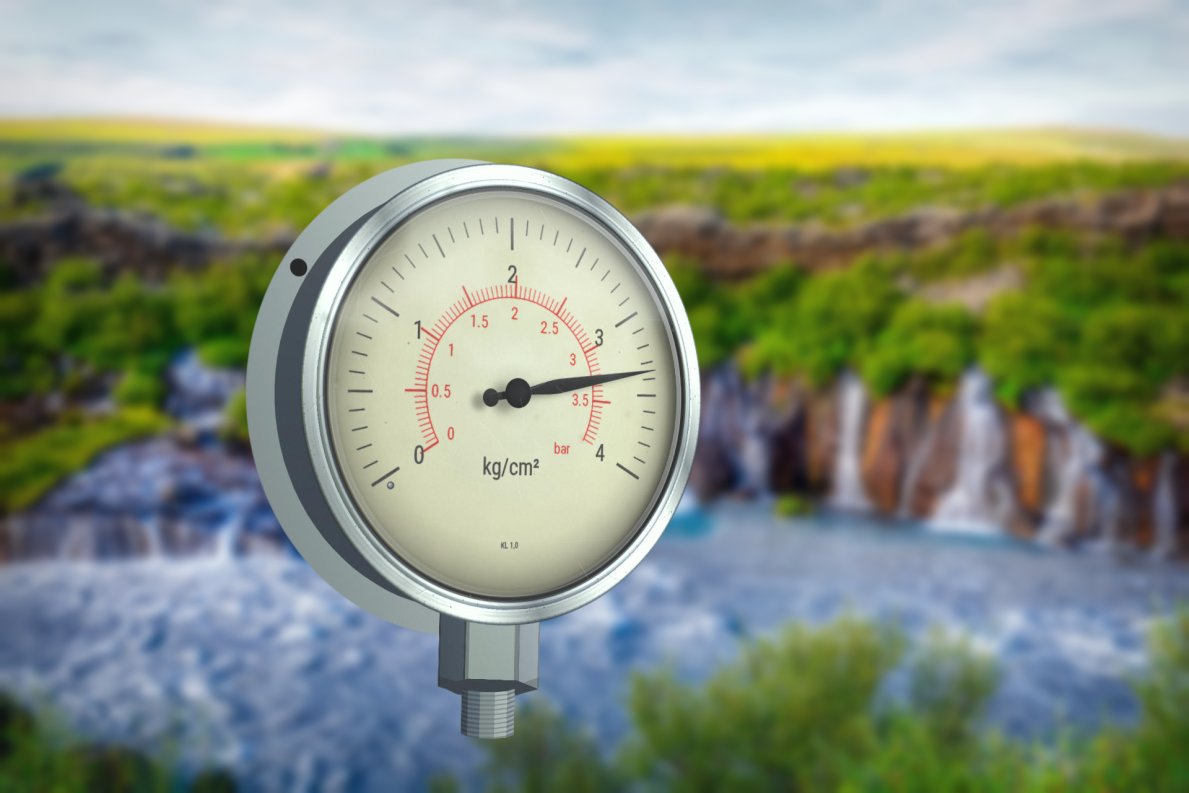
3.35
